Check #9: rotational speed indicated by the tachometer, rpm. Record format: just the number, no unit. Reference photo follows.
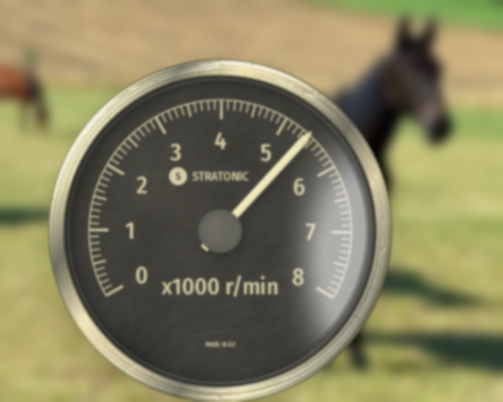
5400
